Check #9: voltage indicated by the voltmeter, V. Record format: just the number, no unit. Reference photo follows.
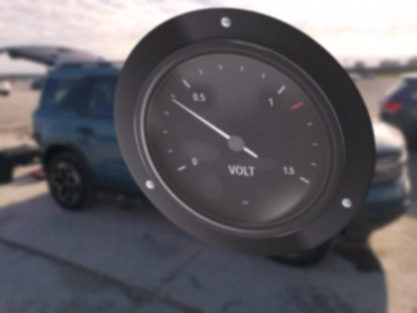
0.4
